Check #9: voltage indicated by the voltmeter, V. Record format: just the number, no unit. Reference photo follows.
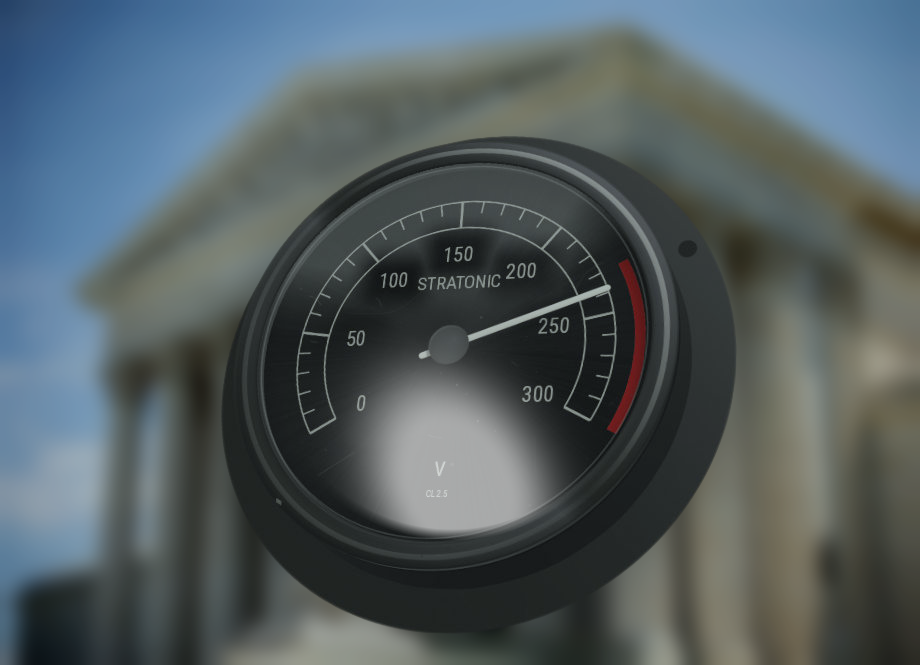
240
